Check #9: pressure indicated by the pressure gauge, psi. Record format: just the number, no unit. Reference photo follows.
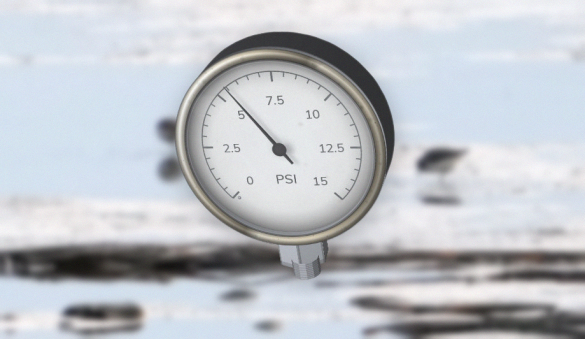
5.5
